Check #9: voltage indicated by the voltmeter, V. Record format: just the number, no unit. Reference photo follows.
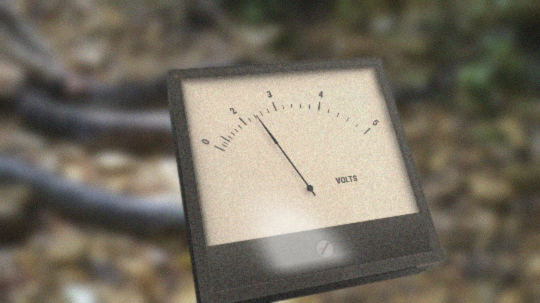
2.4
